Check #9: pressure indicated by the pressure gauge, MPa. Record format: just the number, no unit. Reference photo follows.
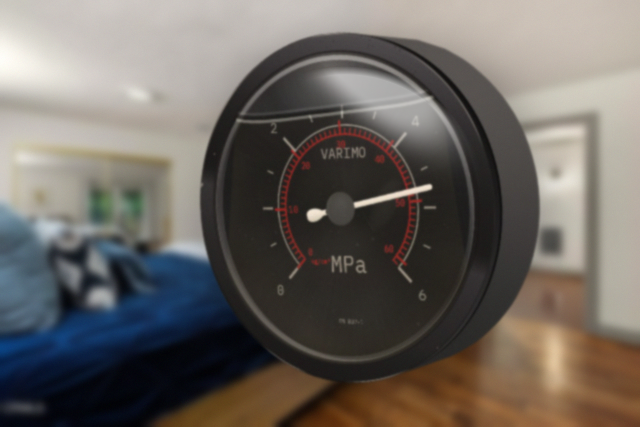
4.75
